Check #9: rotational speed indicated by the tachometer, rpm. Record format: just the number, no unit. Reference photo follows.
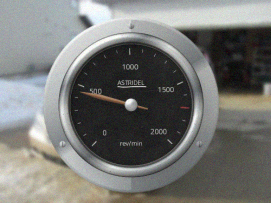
450
